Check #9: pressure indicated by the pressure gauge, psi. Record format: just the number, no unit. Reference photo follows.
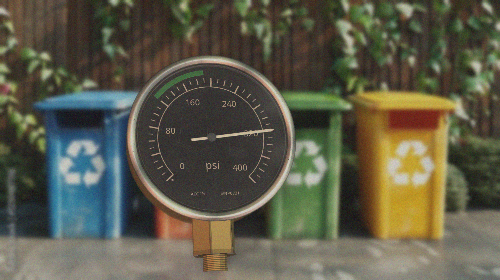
320
